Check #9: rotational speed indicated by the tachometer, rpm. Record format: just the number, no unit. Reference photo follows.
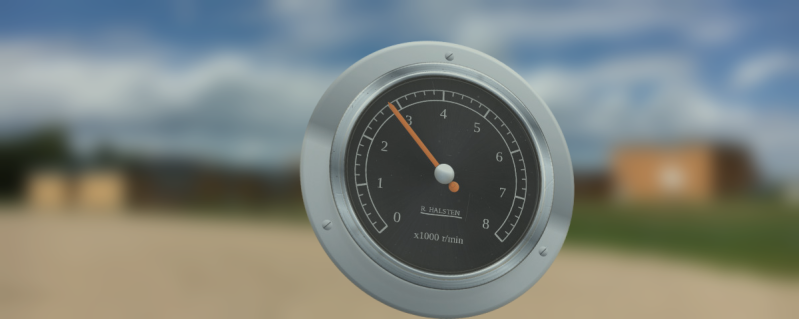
2800
